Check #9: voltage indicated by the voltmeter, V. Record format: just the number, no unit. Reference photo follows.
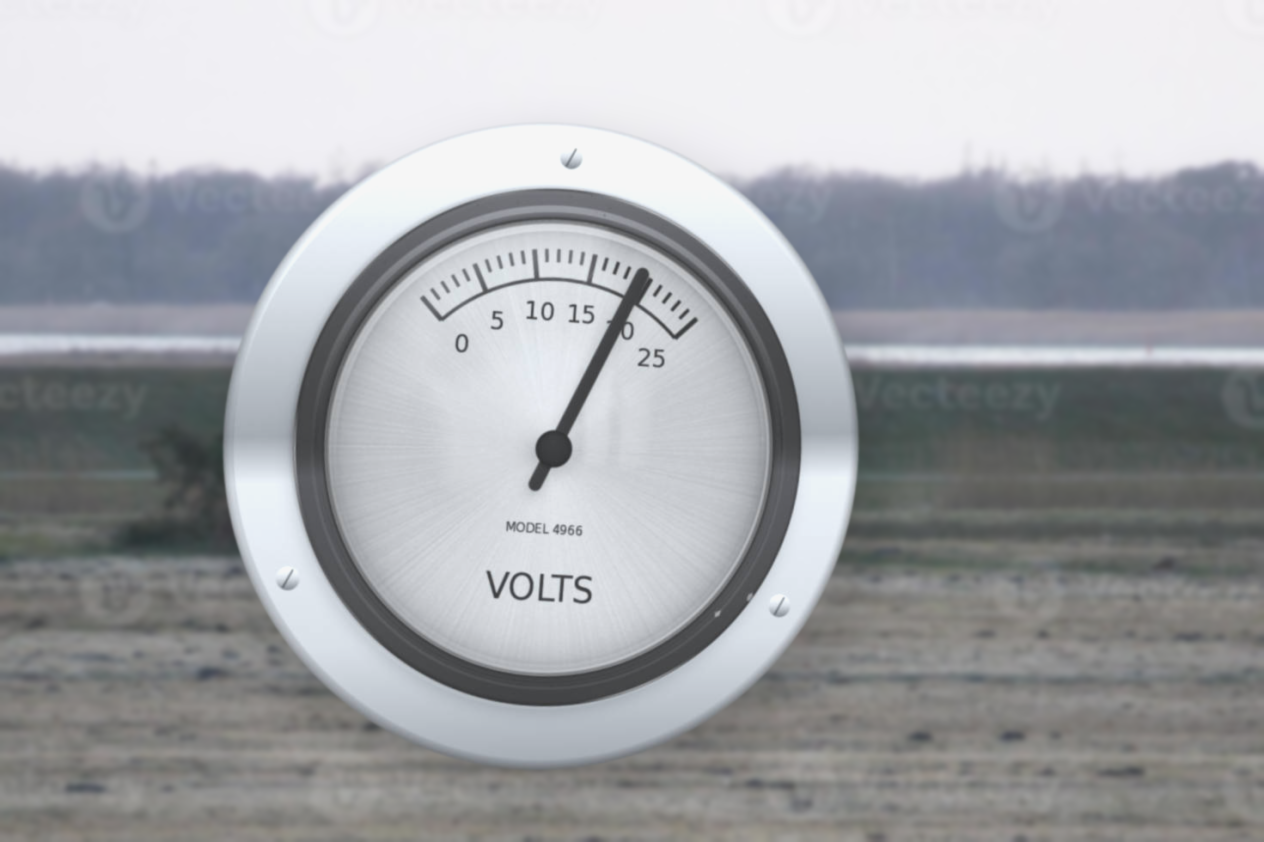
19
